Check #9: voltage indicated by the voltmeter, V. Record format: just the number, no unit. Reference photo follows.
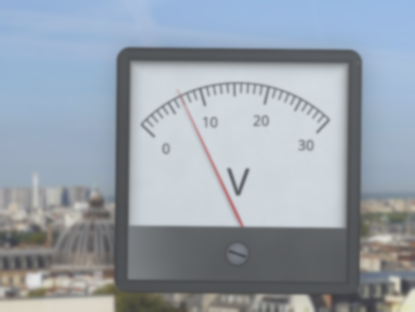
7
